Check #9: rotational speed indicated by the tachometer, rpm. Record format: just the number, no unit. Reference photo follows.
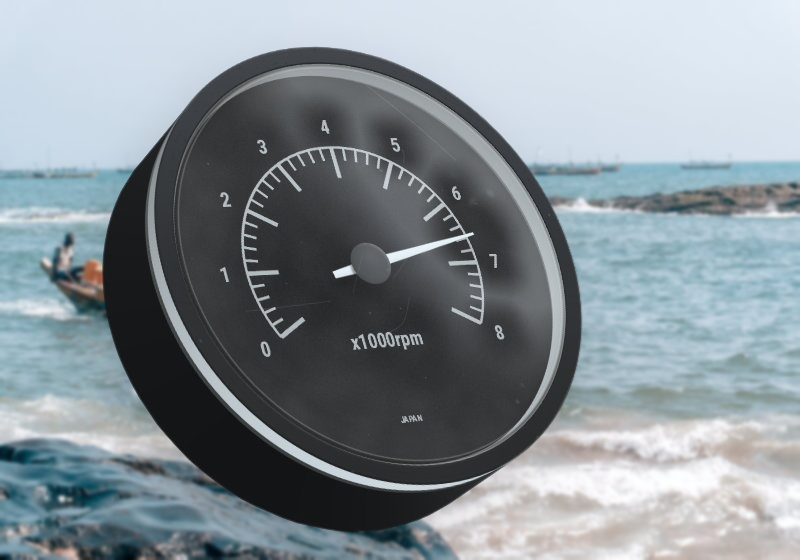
6600
